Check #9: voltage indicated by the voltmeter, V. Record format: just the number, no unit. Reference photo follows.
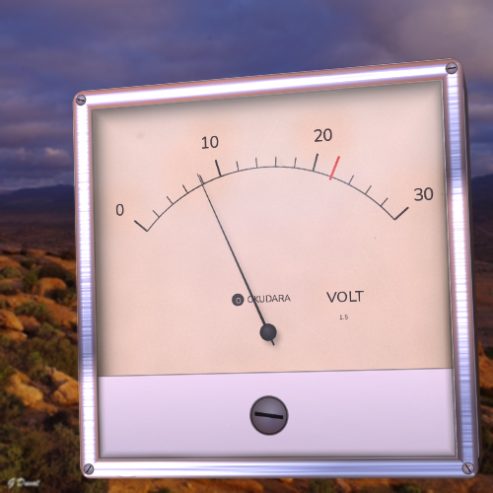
8
